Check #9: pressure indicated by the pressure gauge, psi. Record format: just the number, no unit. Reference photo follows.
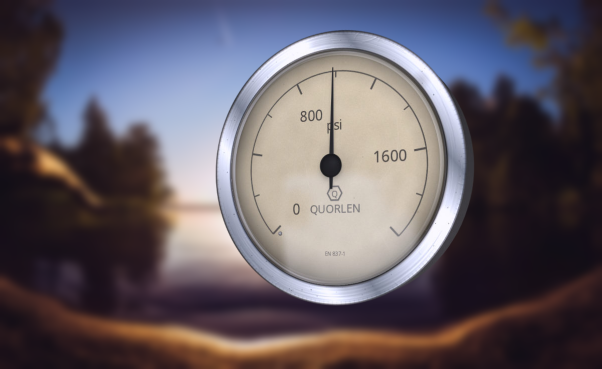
1000
